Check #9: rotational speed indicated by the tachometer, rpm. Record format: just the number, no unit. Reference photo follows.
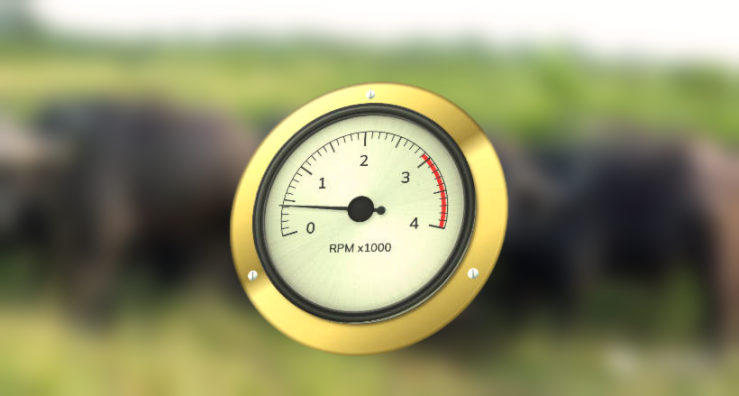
400
